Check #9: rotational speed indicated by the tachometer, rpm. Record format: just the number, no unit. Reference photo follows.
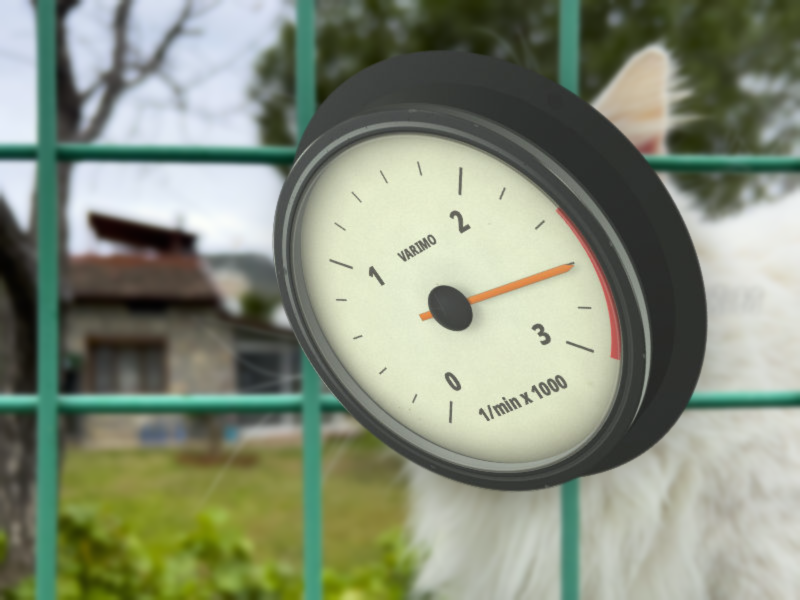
2600
